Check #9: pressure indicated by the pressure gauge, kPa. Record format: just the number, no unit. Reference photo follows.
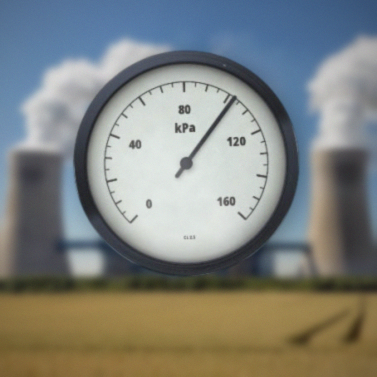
102.5
